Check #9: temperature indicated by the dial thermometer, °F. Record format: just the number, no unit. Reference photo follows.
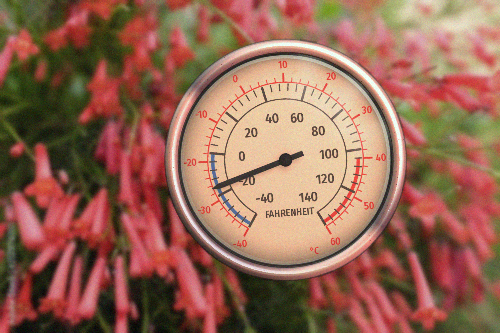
-16
